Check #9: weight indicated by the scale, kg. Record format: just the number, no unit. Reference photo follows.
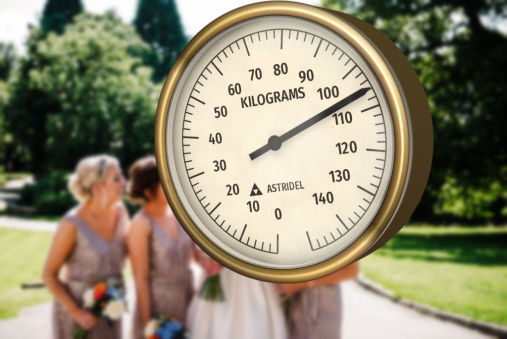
106
